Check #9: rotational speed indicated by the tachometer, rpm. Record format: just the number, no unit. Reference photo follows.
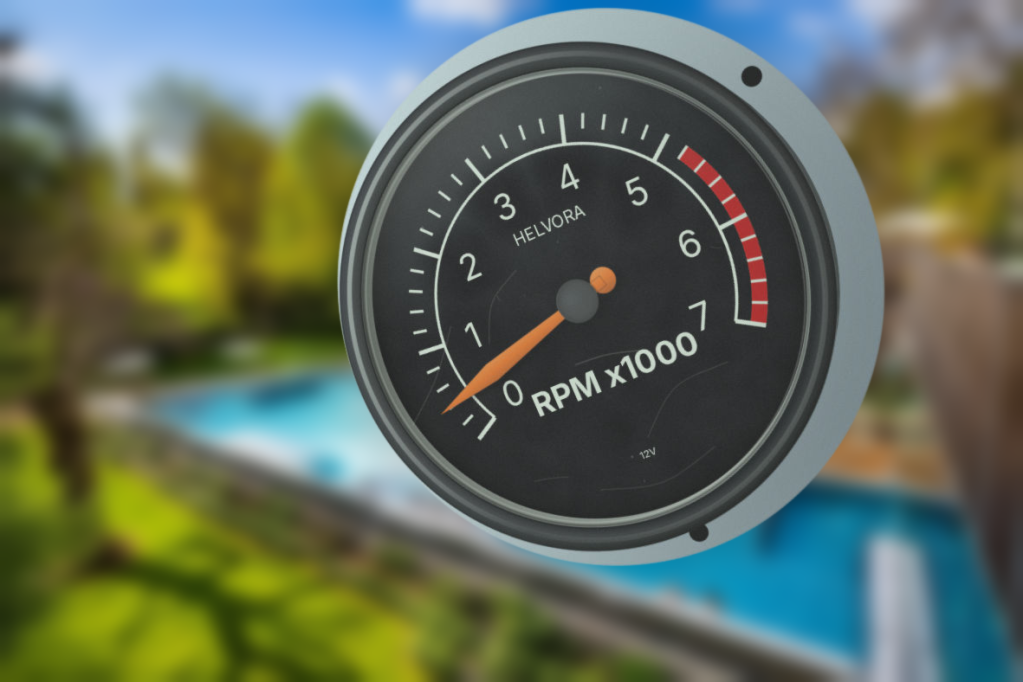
400
